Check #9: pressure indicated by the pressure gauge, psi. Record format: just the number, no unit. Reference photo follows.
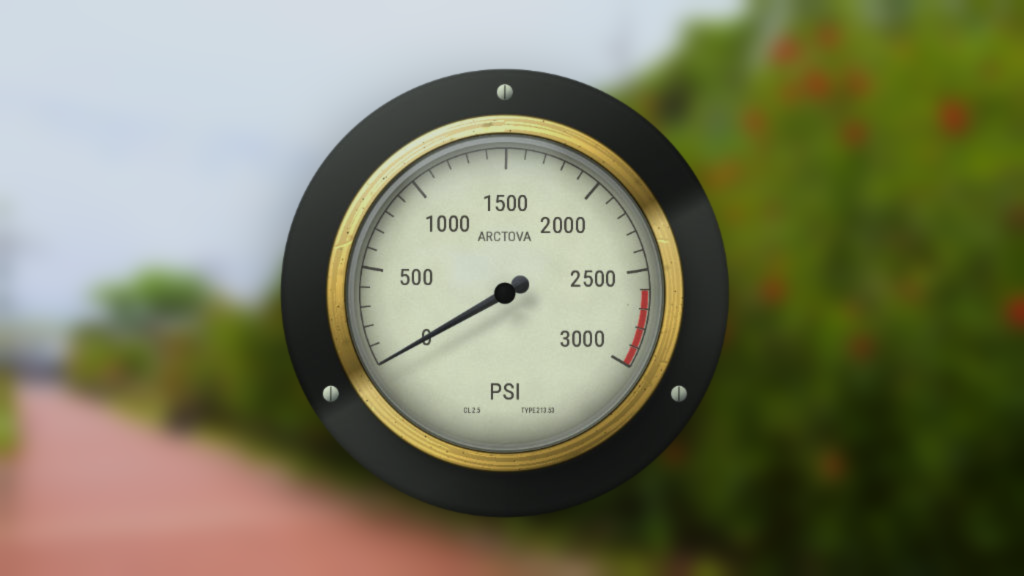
0
